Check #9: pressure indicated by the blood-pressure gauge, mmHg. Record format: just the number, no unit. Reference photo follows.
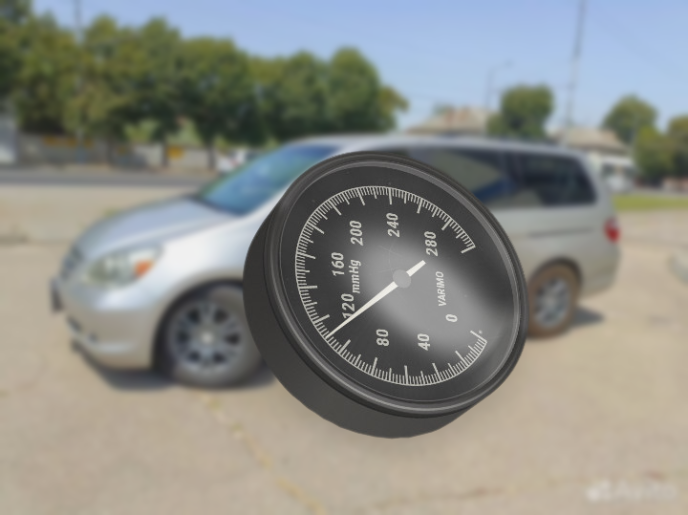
110
